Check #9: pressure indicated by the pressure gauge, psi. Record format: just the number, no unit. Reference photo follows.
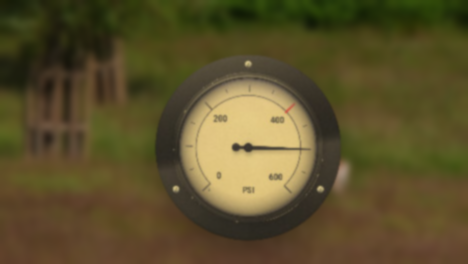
500
